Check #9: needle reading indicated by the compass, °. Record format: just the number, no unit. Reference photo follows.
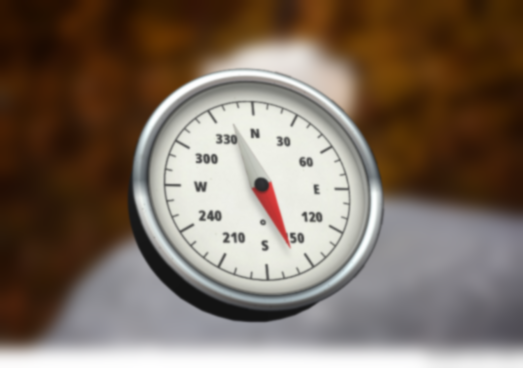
160
